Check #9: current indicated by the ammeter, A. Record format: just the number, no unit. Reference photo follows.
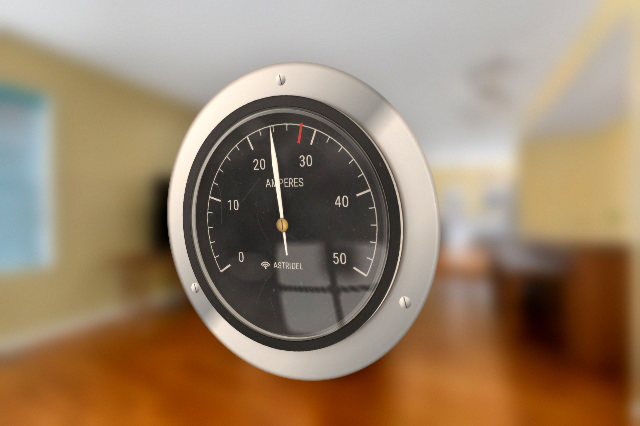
24
